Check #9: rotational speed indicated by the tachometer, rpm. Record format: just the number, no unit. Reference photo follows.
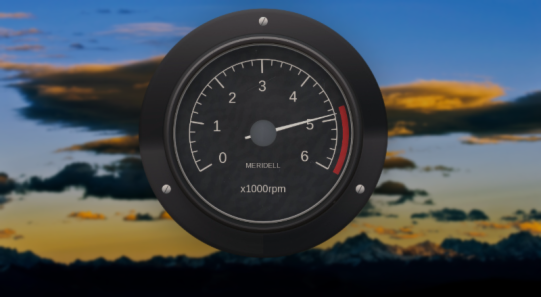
4900
